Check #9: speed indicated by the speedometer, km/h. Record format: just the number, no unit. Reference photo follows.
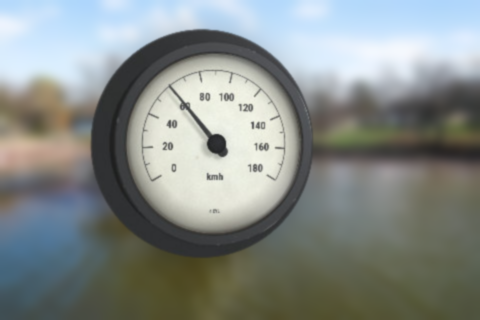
60
